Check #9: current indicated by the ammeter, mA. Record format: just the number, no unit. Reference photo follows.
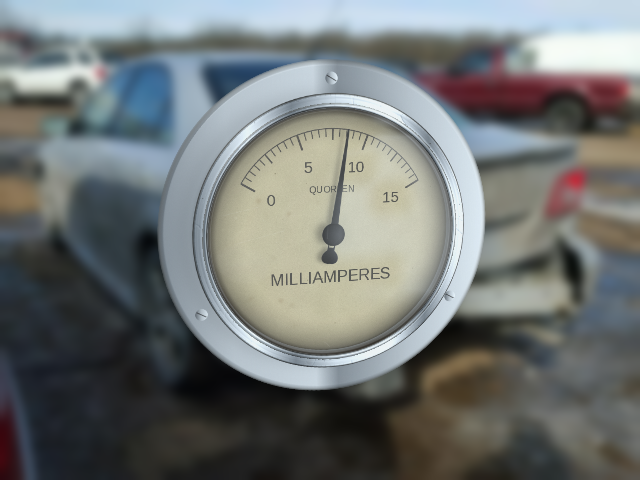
8.5
